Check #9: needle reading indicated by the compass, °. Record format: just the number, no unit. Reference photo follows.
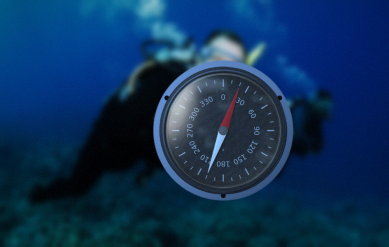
20
